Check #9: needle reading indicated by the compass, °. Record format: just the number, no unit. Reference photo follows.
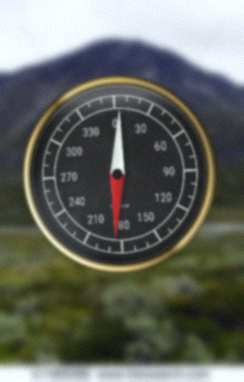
185
